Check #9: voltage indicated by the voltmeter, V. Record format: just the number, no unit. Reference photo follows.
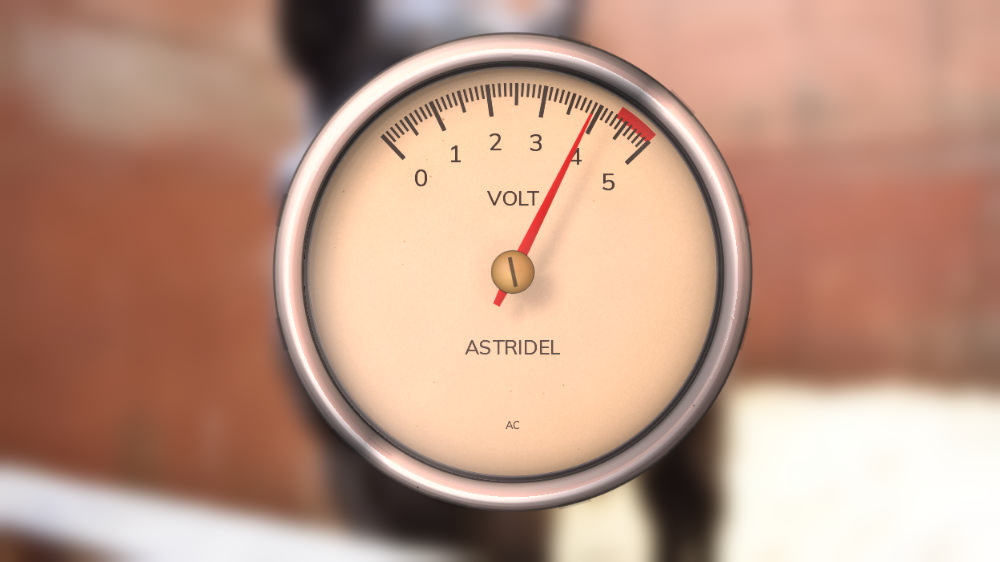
3.9
